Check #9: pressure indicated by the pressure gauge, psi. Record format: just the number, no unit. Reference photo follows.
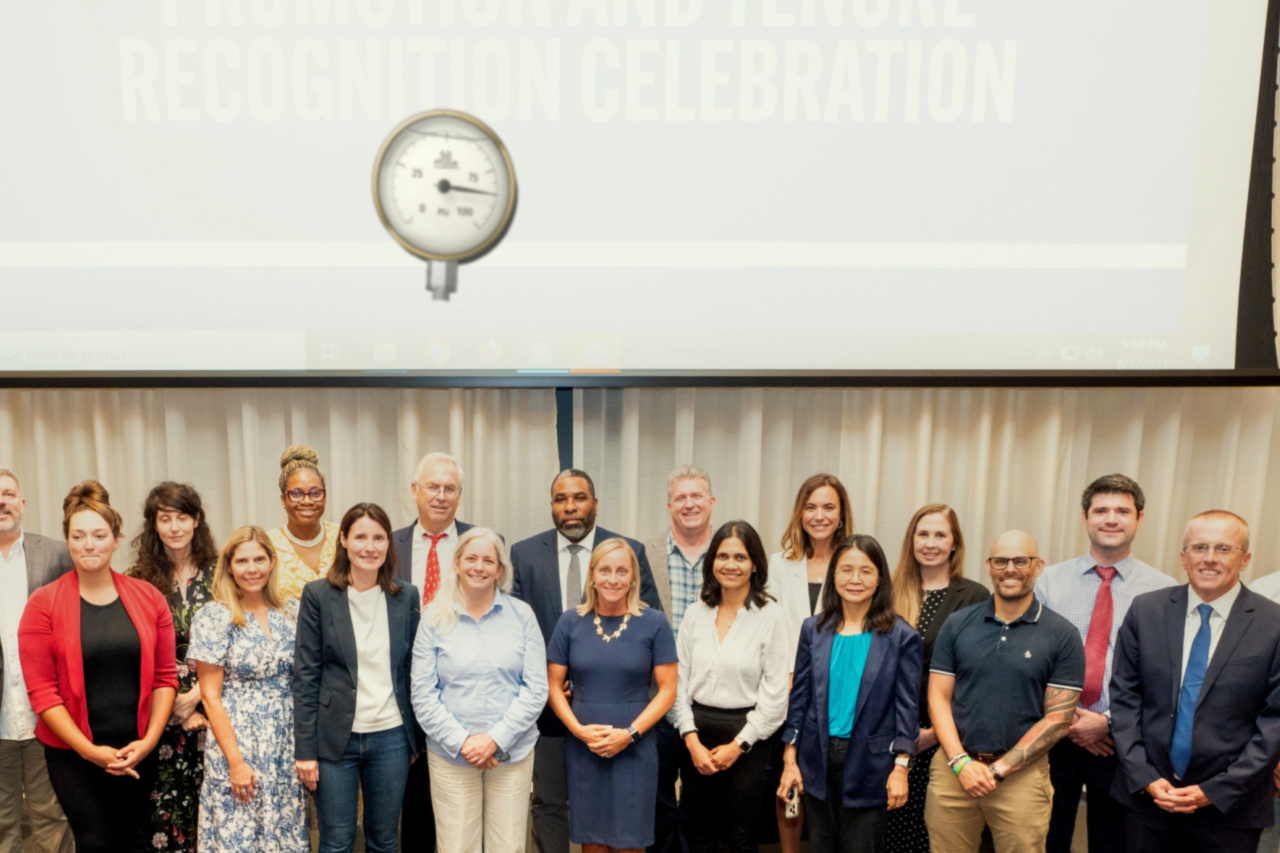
85
